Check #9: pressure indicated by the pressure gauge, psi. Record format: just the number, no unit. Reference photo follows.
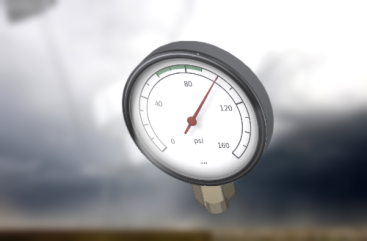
100
